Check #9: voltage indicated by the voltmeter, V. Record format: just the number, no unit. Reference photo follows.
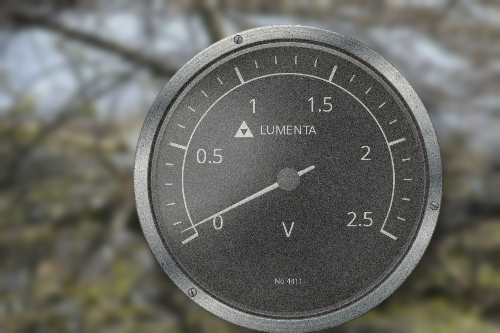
0.05
